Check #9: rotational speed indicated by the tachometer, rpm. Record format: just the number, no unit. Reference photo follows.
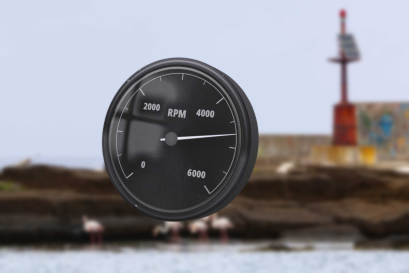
4750
